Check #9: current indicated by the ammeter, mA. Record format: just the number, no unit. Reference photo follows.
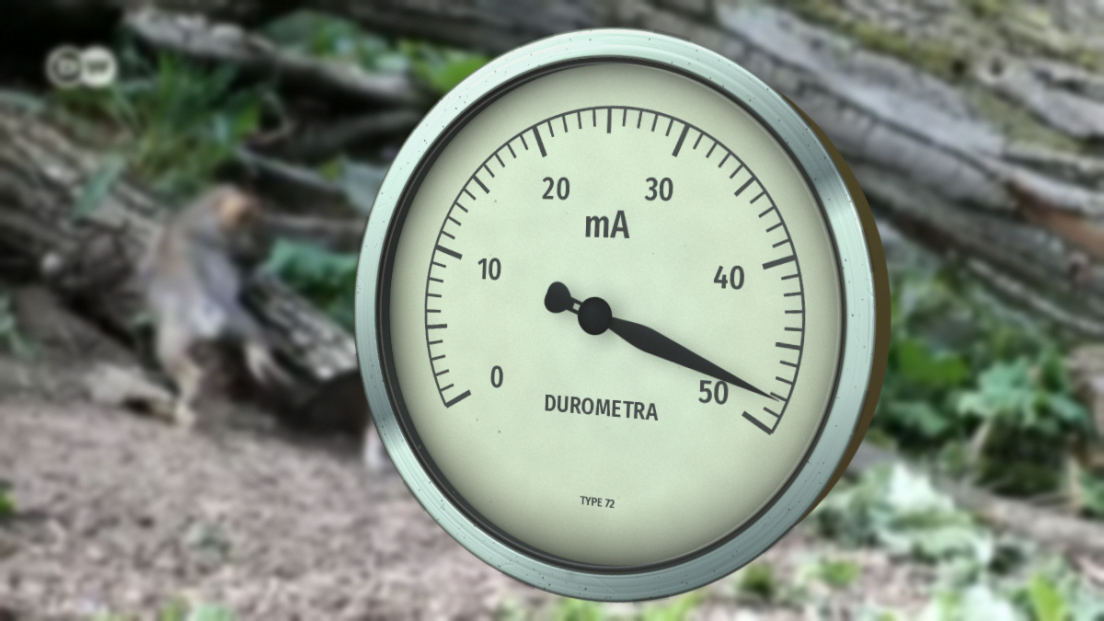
48
